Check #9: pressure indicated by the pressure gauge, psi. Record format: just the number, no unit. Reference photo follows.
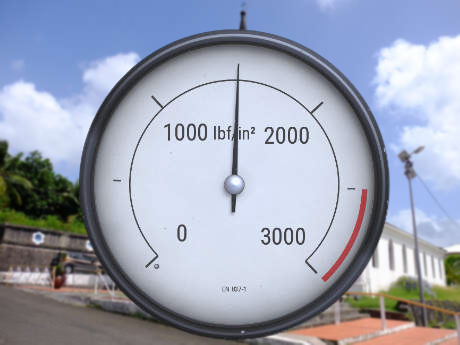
1500
